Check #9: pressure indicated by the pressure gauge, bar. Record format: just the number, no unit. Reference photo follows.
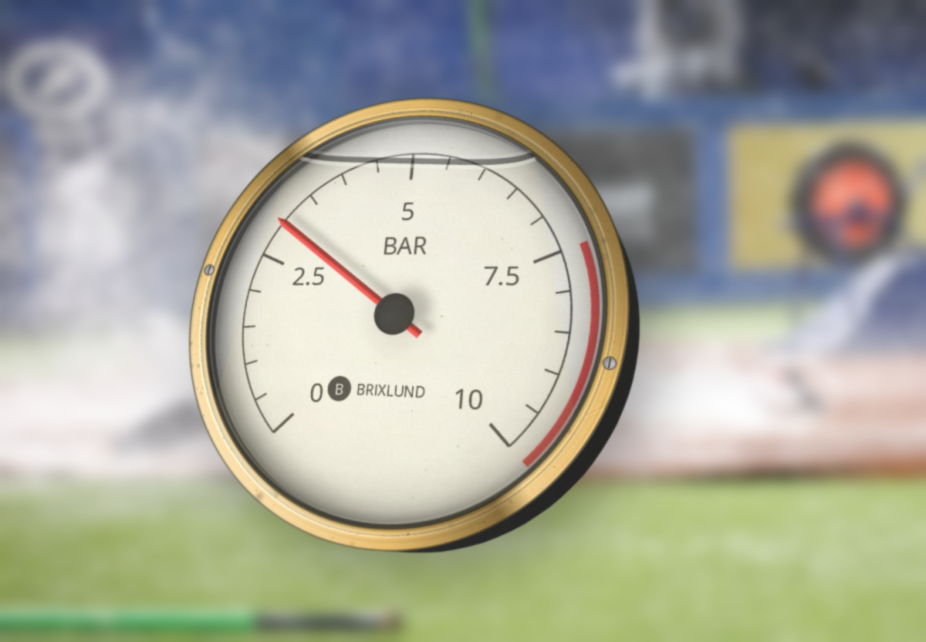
3
